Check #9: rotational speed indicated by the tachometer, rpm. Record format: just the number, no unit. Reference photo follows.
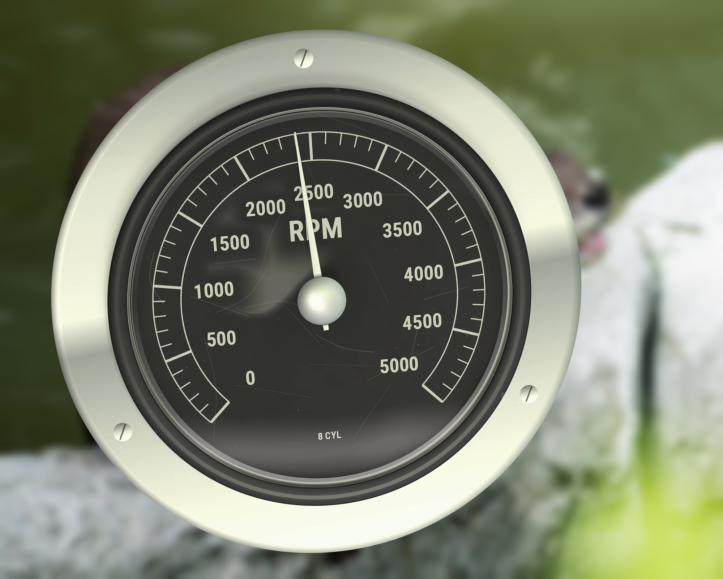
2400
